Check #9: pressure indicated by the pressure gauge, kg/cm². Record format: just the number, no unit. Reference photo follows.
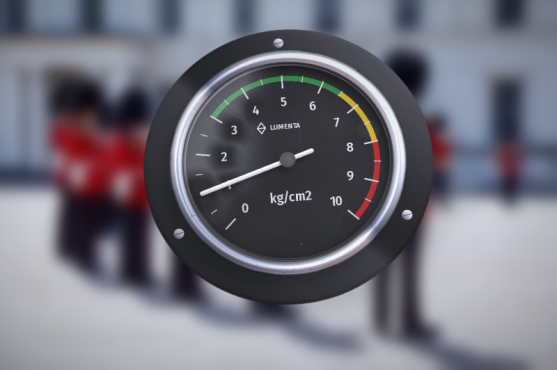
1
